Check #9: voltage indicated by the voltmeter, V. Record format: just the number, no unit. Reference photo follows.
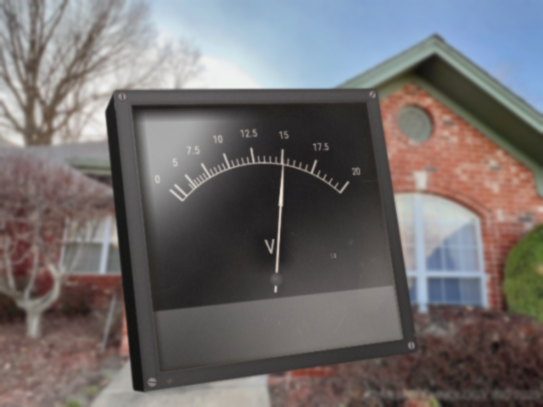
15
